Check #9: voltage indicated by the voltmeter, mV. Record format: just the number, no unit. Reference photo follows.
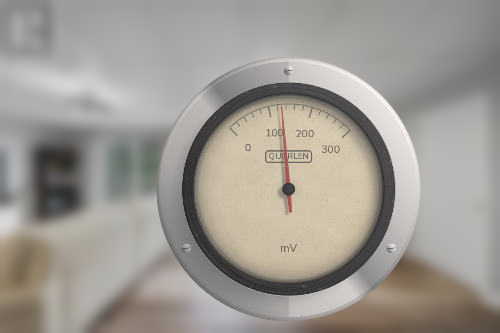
130
